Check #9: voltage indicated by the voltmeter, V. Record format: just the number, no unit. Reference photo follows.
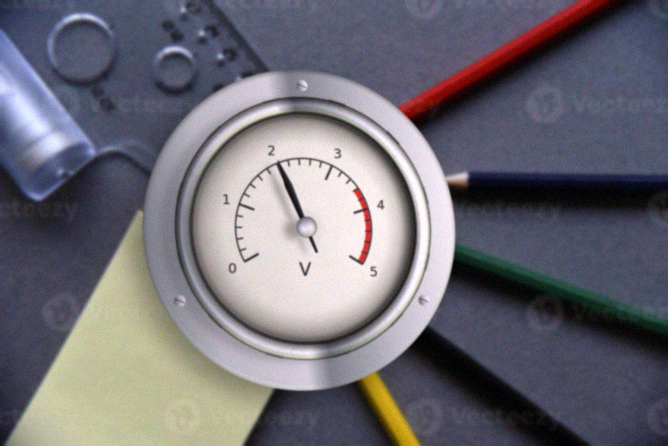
2
